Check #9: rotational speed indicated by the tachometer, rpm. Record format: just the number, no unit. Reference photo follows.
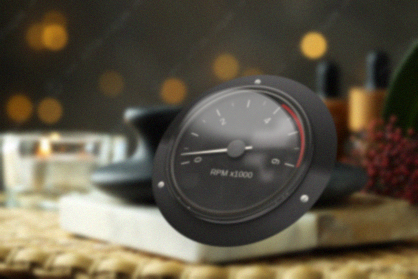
250
